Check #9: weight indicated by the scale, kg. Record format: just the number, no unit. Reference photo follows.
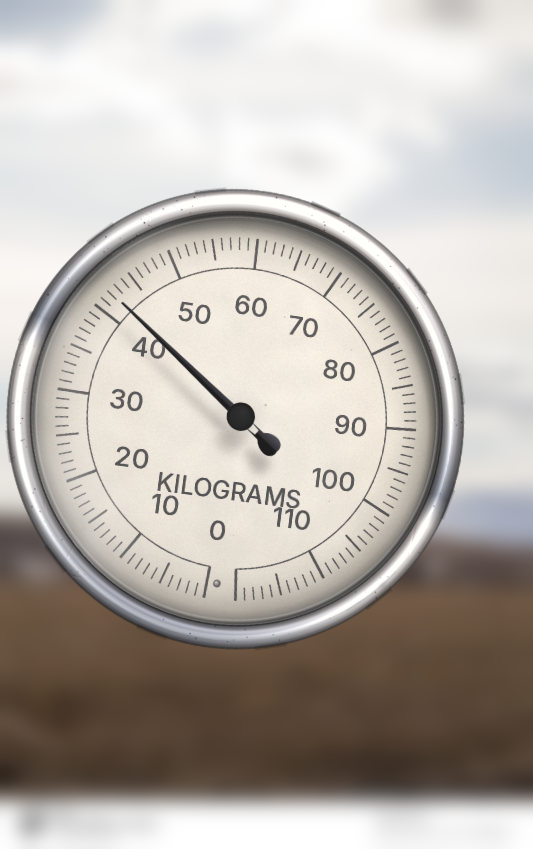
42
